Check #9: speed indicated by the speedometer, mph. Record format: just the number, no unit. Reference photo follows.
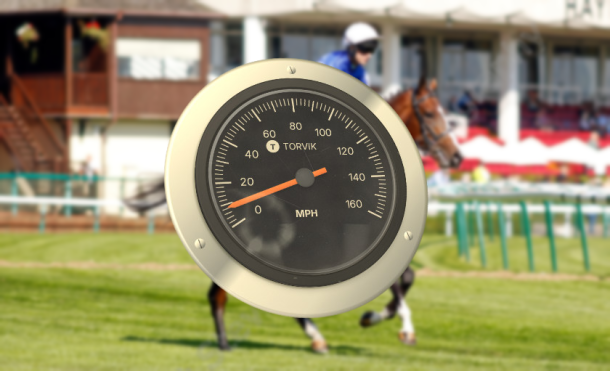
8
